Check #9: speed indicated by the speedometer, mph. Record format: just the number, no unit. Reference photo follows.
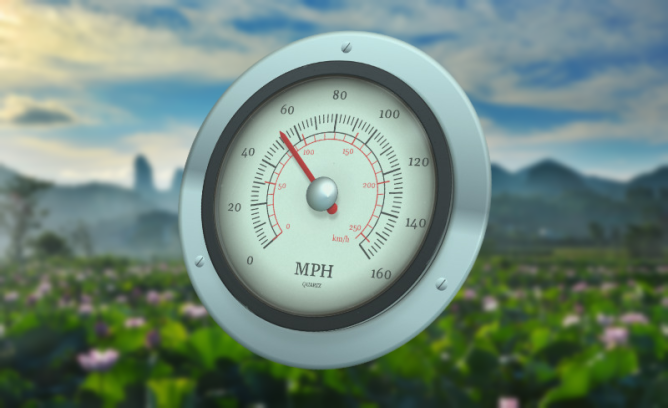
54
